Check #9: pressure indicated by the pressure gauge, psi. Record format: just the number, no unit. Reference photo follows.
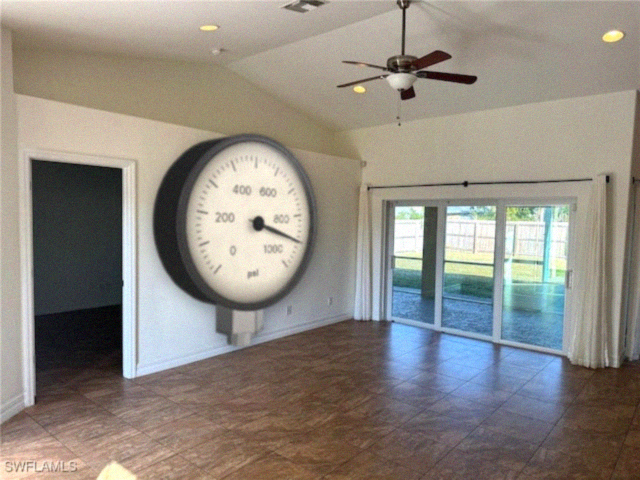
900
